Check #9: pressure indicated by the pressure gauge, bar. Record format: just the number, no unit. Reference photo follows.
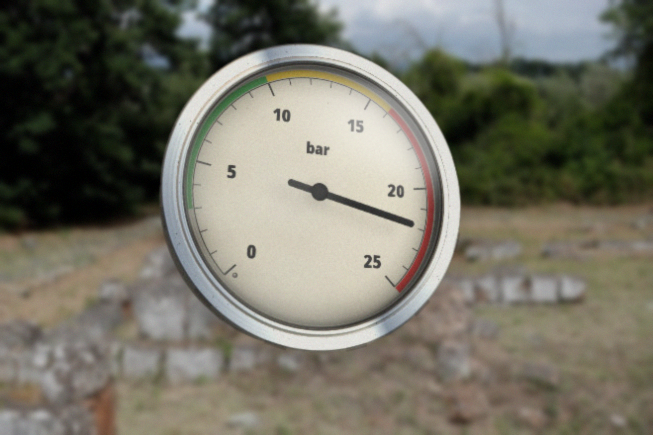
22
